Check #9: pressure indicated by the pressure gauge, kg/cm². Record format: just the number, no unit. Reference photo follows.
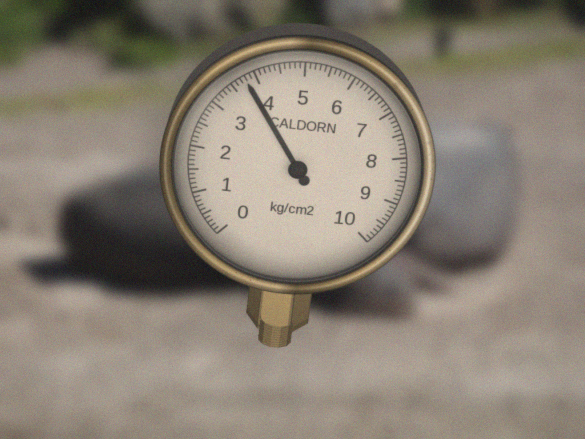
3.8
